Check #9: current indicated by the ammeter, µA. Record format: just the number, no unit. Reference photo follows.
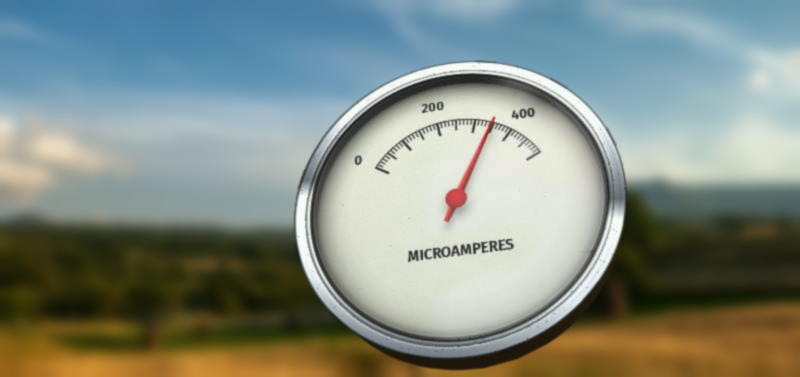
350
